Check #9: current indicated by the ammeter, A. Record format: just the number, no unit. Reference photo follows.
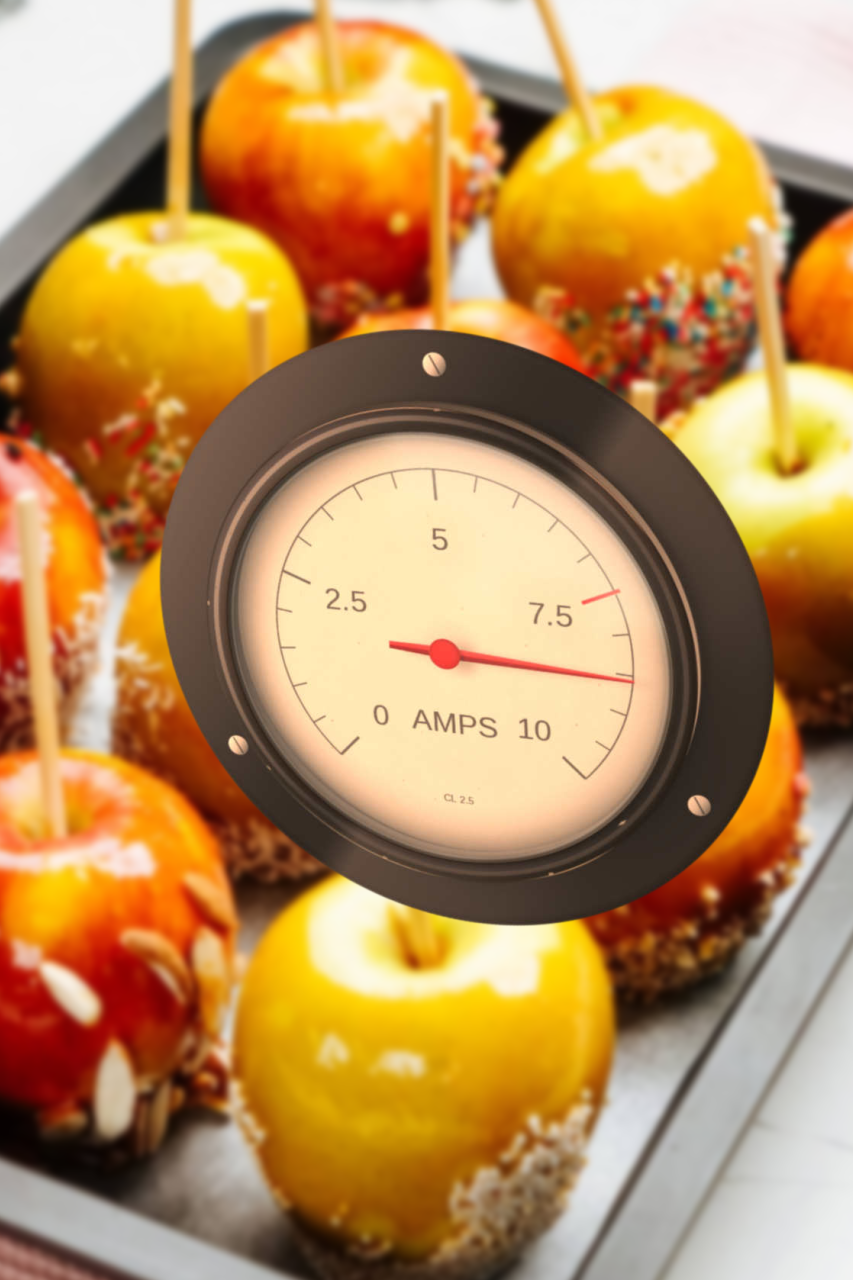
8.5
